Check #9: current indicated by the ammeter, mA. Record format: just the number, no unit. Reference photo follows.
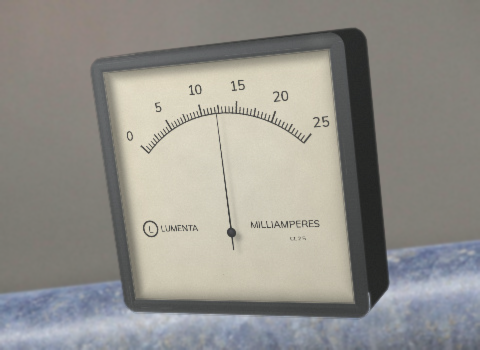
12.5
